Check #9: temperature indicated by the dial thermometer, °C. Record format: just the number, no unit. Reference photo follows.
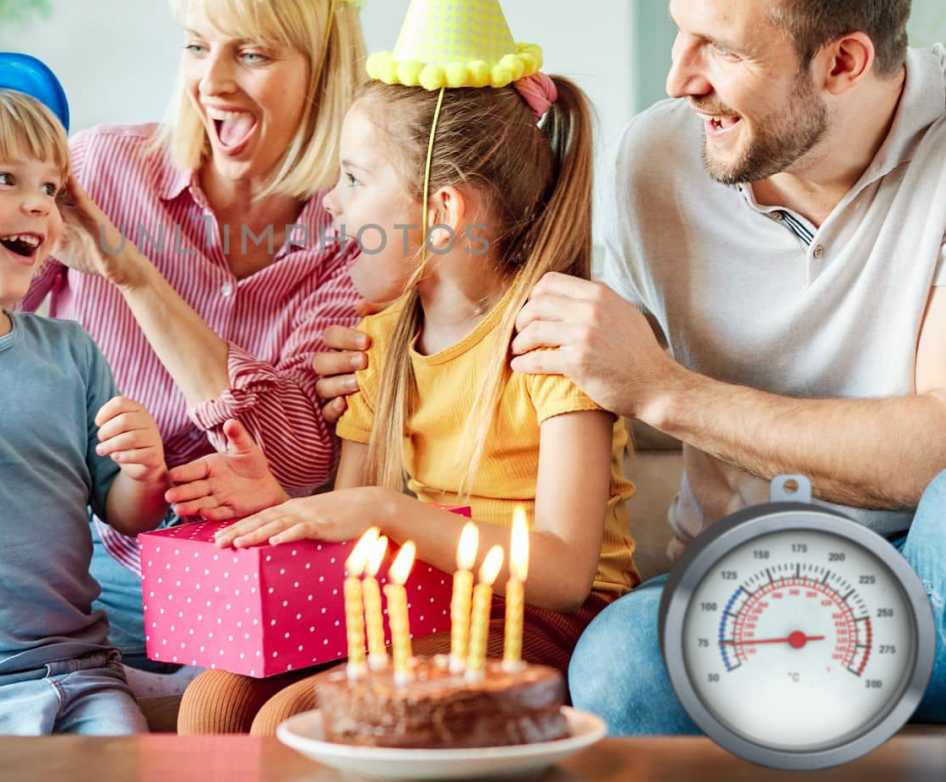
75
